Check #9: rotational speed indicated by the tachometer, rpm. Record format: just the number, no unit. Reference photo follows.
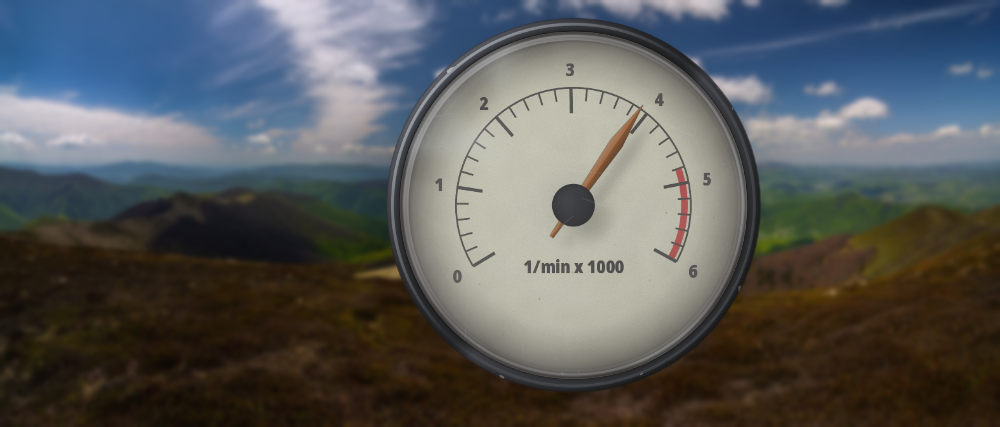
3900
